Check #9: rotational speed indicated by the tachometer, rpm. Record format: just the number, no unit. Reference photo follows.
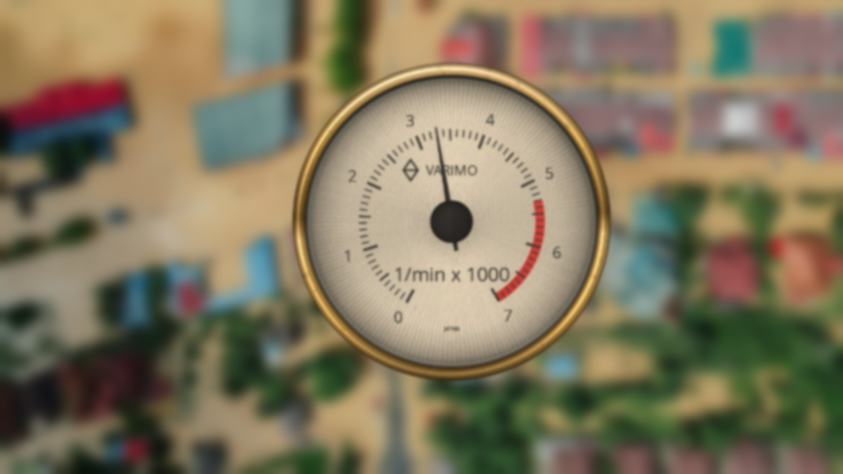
3300
